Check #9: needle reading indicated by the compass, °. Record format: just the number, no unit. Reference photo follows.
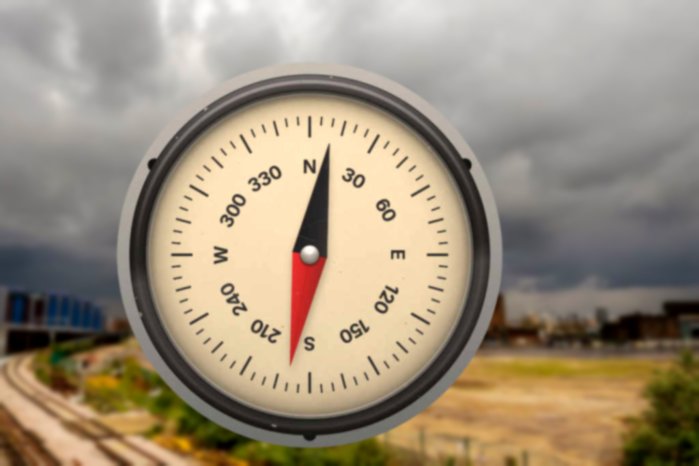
190
